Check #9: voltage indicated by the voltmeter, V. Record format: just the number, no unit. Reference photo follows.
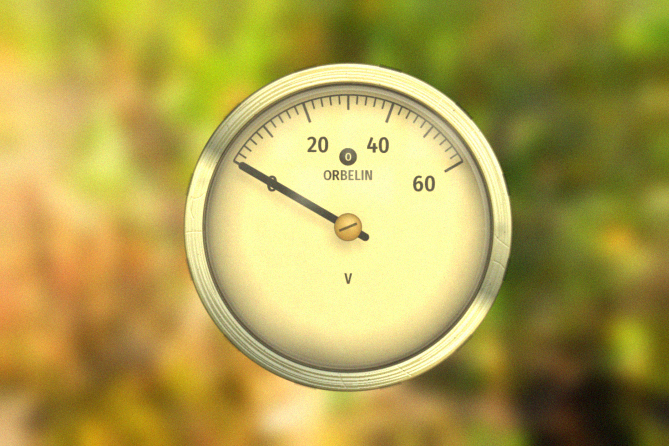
0
